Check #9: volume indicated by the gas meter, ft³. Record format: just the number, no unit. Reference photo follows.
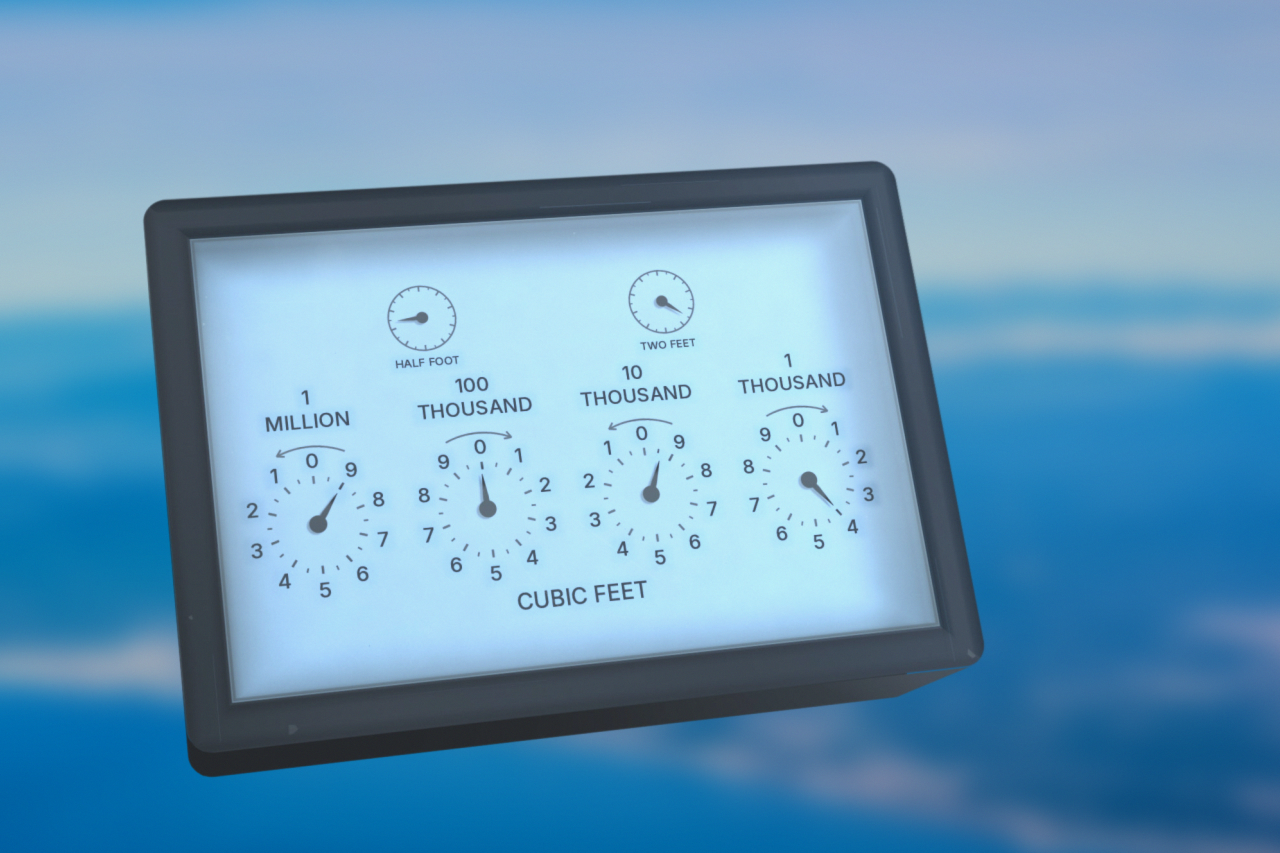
899400
